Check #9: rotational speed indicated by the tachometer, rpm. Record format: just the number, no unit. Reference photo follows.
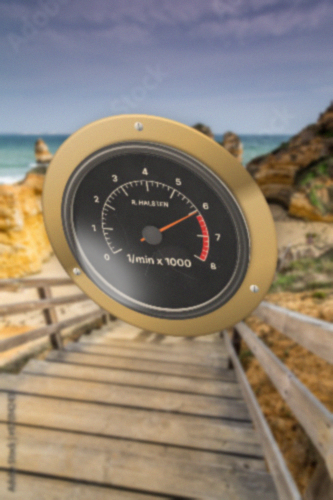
6000
